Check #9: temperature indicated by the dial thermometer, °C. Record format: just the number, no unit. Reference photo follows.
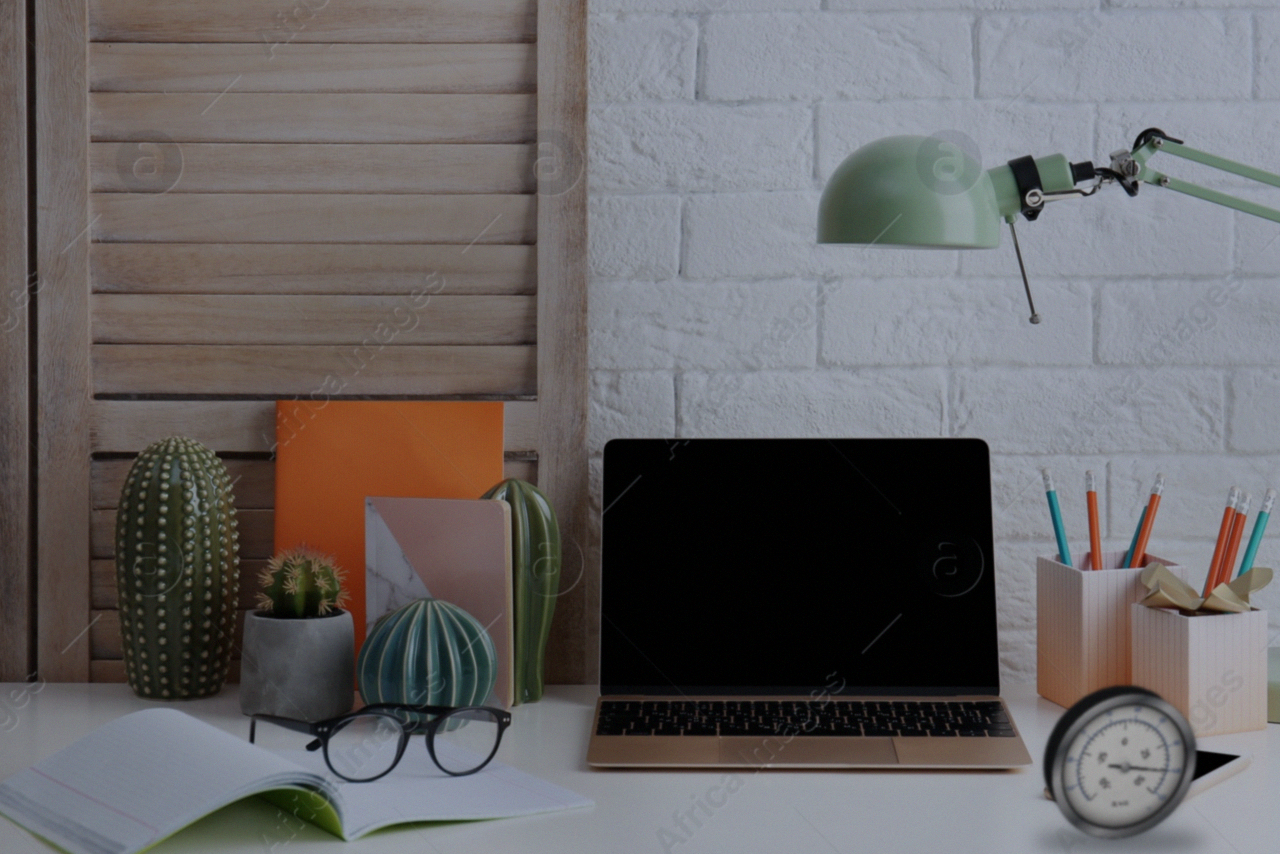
37.5
